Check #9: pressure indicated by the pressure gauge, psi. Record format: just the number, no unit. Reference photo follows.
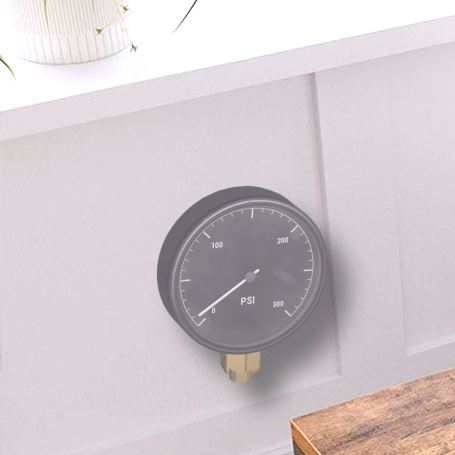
10
